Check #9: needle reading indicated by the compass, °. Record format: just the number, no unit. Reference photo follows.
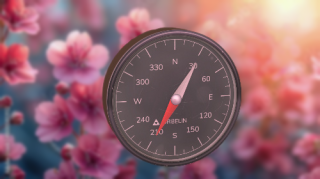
210
